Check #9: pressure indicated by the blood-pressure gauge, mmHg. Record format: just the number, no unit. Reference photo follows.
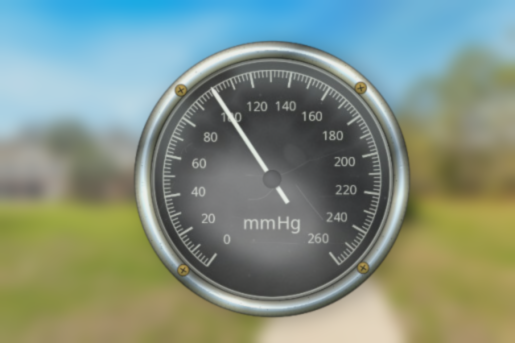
100
